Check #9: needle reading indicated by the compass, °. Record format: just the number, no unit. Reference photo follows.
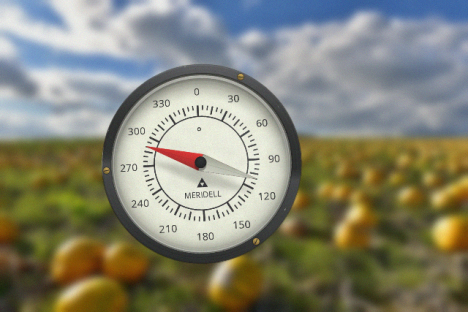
290
